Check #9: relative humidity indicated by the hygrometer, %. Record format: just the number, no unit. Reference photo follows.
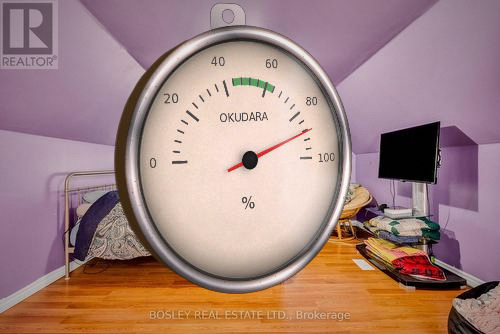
88
